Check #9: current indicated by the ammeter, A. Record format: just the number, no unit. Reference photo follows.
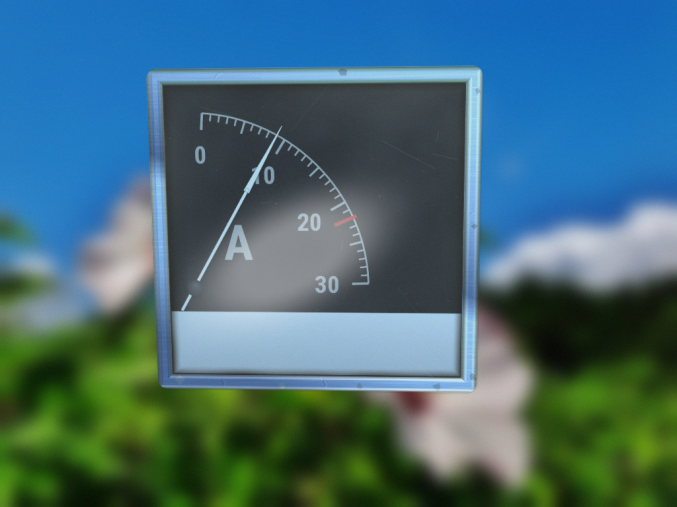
9
